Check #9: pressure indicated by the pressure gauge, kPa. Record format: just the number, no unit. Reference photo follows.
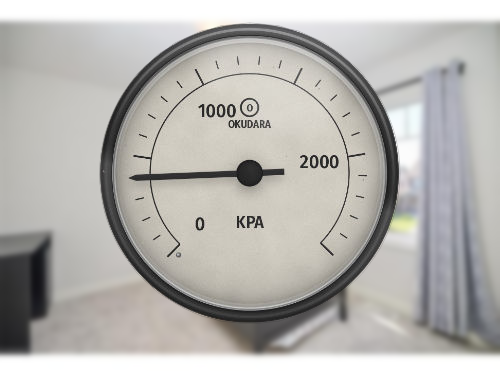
400
